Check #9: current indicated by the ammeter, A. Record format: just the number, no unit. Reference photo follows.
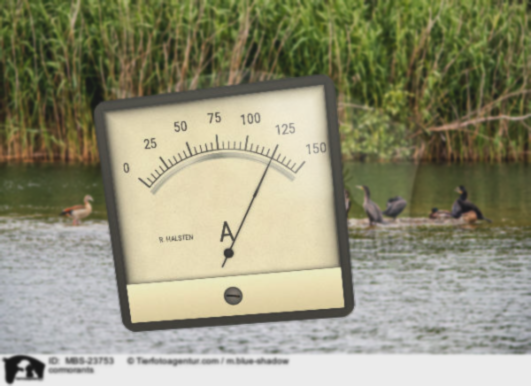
125
